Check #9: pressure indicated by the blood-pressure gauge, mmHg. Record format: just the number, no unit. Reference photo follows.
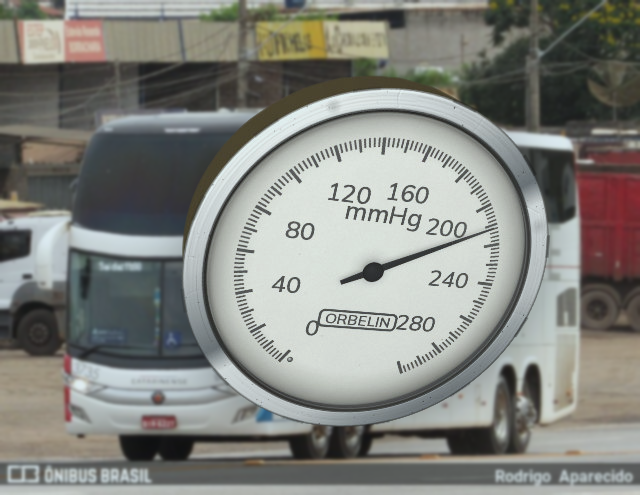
210
